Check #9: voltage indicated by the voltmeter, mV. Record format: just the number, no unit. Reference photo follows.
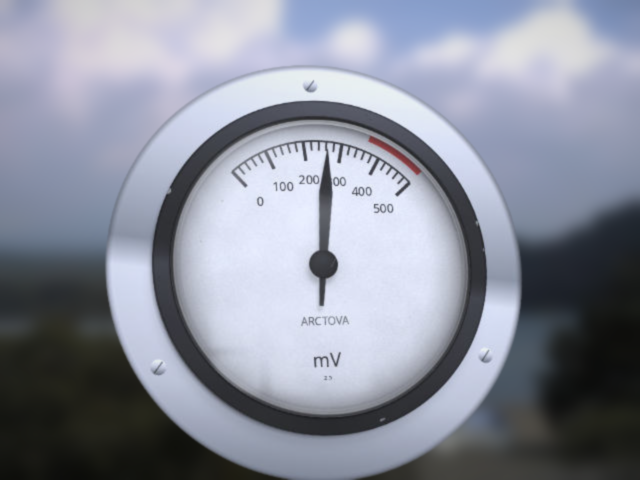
260
